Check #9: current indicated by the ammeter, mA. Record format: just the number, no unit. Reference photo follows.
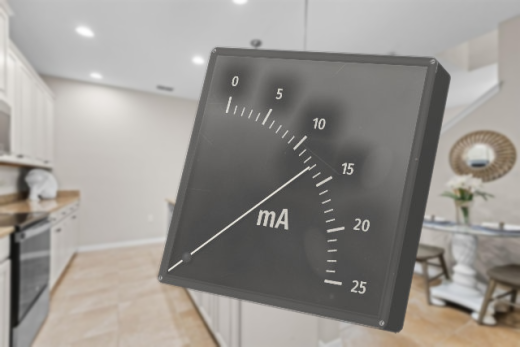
13
